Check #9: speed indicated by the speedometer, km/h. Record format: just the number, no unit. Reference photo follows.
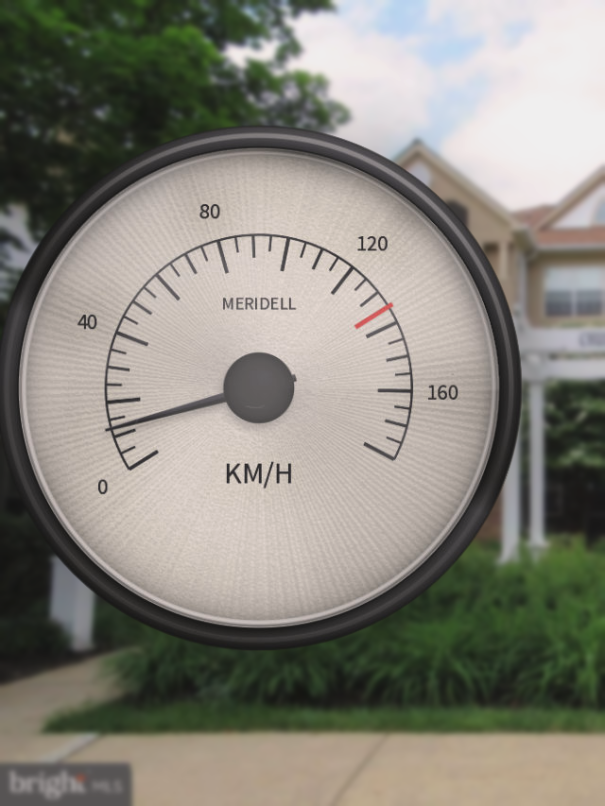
12.5
